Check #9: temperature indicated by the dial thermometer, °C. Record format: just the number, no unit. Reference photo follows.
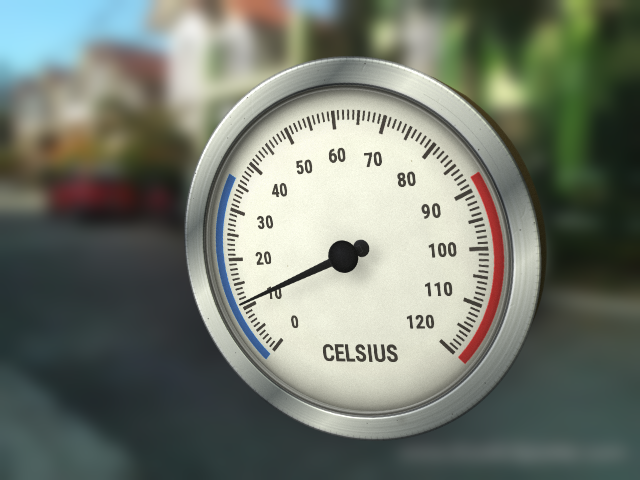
11
